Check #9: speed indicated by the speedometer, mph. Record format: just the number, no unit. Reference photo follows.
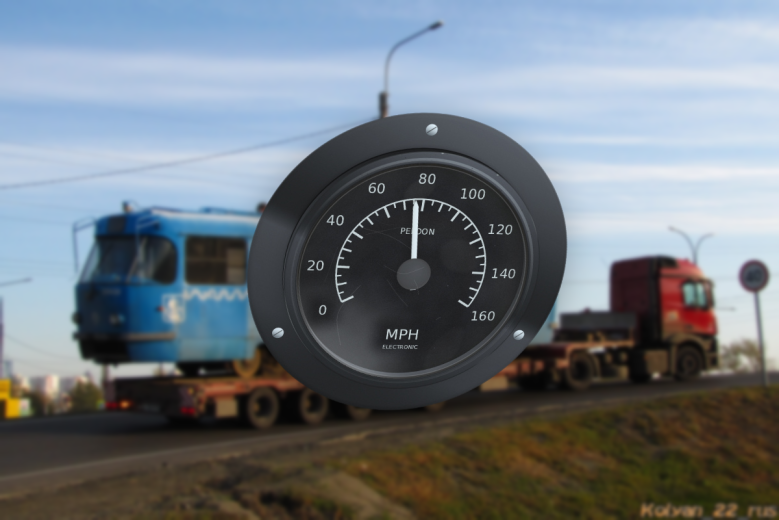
75
